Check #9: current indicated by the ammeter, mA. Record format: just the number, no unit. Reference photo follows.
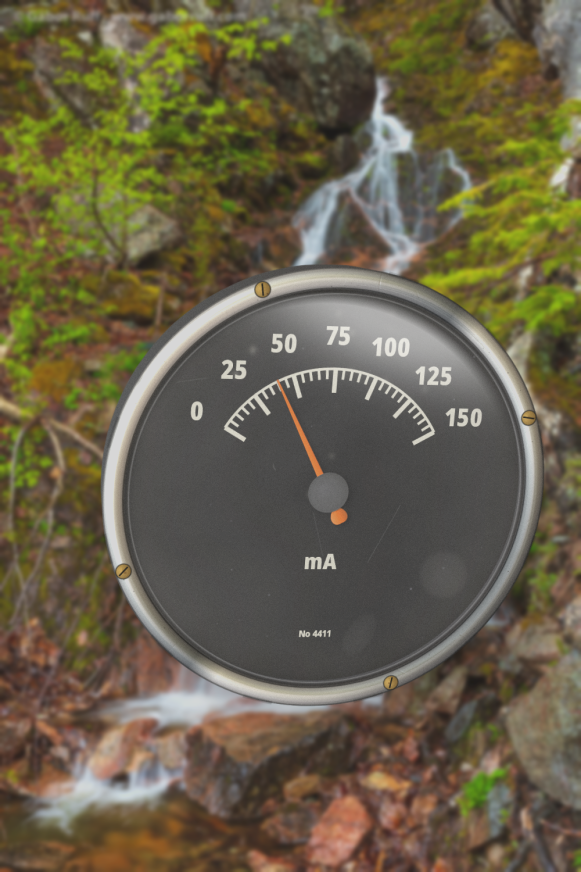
40
